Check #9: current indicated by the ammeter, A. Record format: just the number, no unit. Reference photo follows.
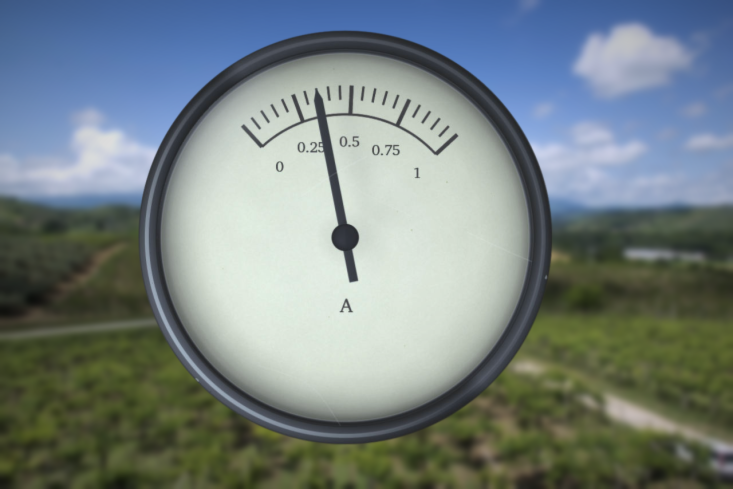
0.35
